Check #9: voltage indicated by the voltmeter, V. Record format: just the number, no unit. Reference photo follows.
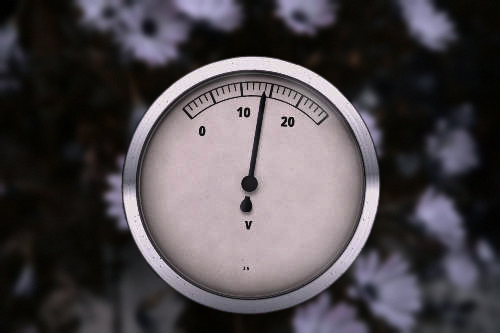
14
